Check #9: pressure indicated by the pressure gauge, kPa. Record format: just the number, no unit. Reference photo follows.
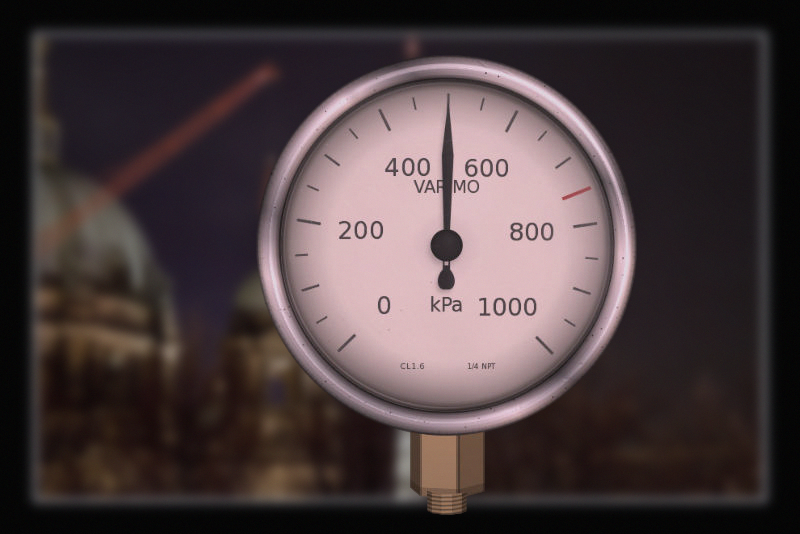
500
